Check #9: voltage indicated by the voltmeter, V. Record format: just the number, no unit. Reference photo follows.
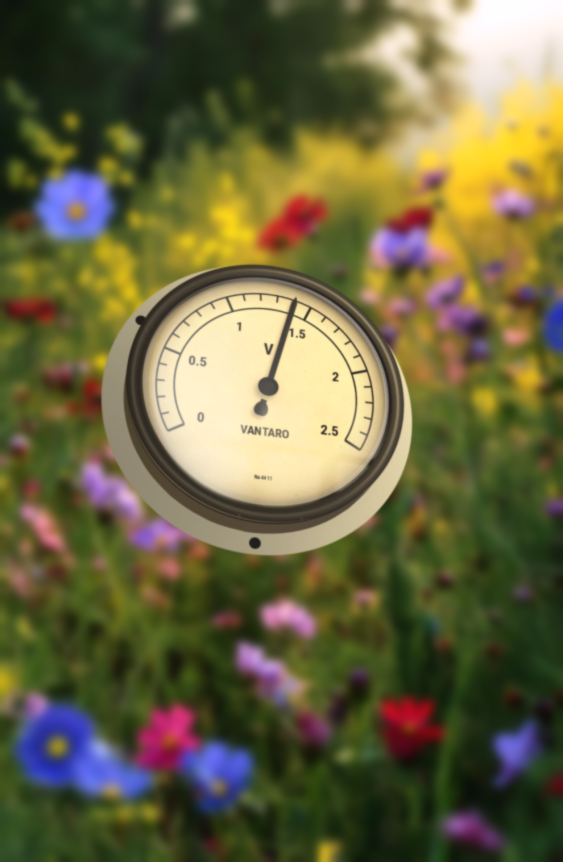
1.4
